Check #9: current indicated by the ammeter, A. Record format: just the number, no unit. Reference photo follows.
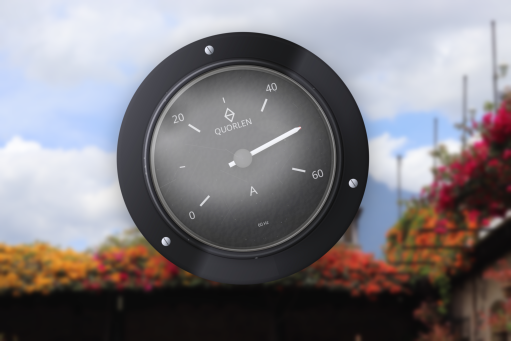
50
